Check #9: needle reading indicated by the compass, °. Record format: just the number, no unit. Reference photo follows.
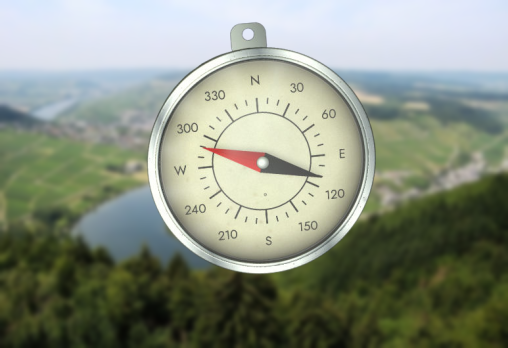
290
